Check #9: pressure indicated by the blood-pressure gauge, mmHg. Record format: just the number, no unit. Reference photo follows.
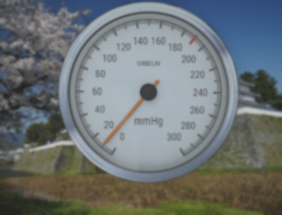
10
